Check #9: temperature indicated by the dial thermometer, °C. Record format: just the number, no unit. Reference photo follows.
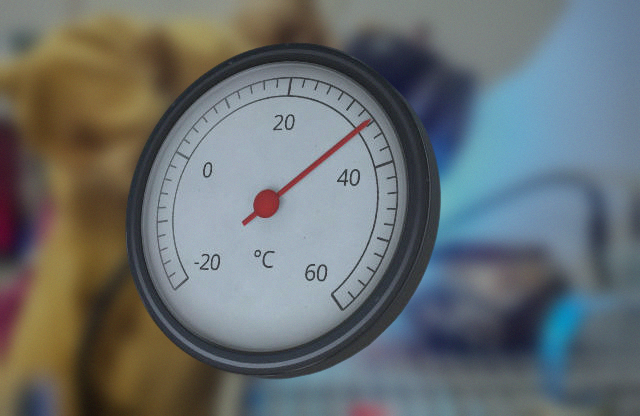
34
